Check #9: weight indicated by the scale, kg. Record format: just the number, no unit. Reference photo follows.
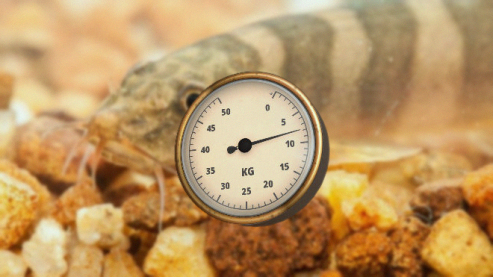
8
